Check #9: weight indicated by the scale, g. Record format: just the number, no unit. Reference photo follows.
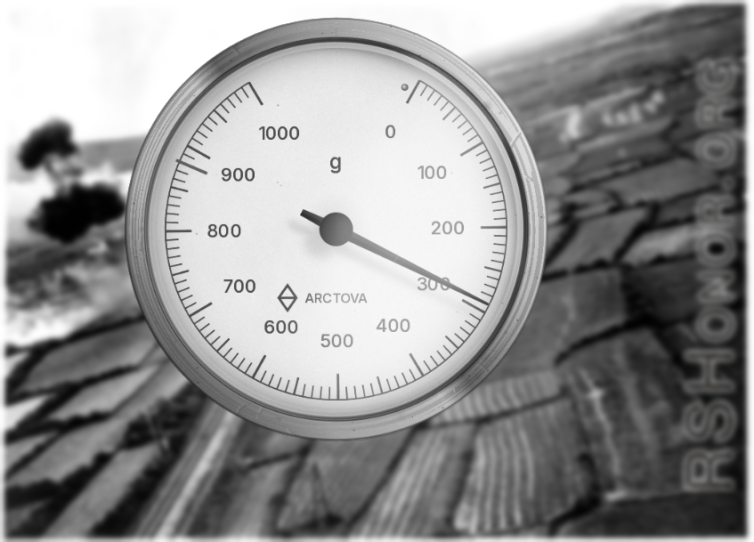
290
